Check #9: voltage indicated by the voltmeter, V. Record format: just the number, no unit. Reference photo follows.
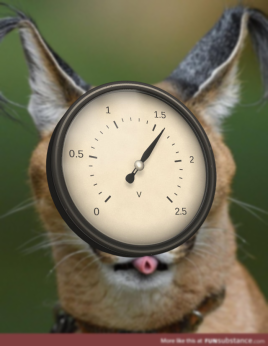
1.6
